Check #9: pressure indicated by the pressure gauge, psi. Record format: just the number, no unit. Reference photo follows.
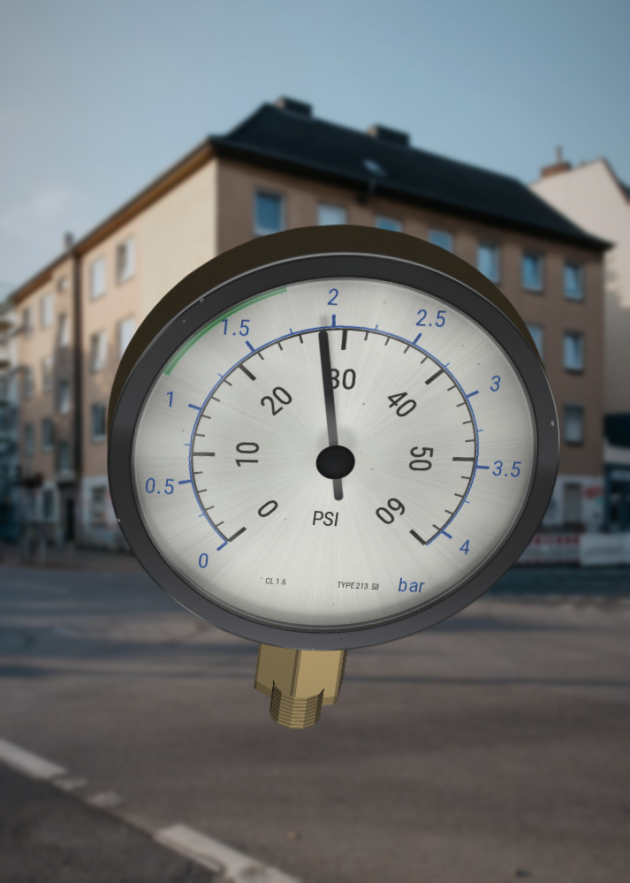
28
